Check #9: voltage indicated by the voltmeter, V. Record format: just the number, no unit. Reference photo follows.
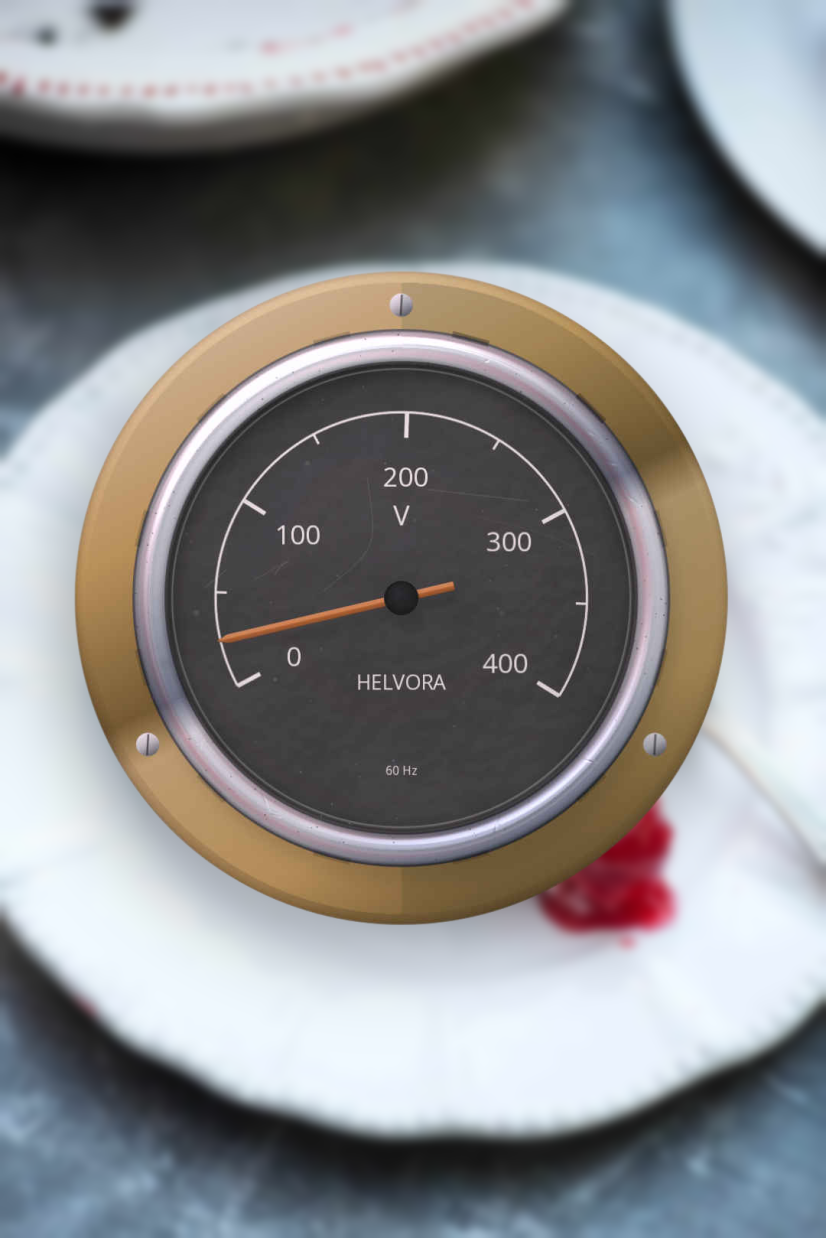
25
